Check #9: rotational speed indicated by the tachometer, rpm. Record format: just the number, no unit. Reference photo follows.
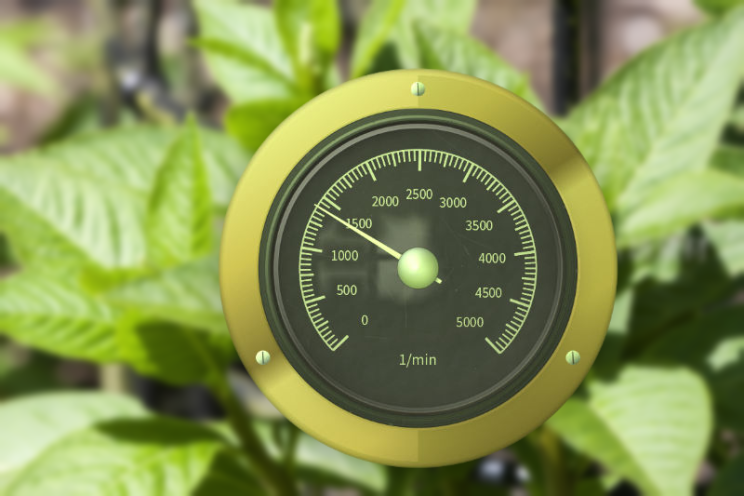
1400
